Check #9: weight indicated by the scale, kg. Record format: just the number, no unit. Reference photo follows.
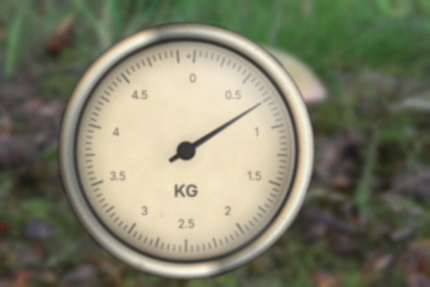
0.75
